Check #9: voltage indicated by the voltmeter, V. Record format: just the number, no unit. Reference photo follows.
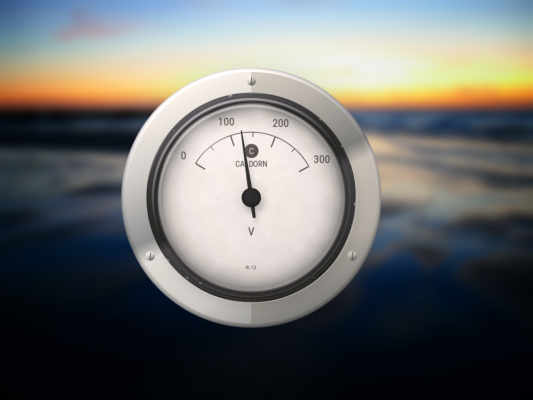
125
